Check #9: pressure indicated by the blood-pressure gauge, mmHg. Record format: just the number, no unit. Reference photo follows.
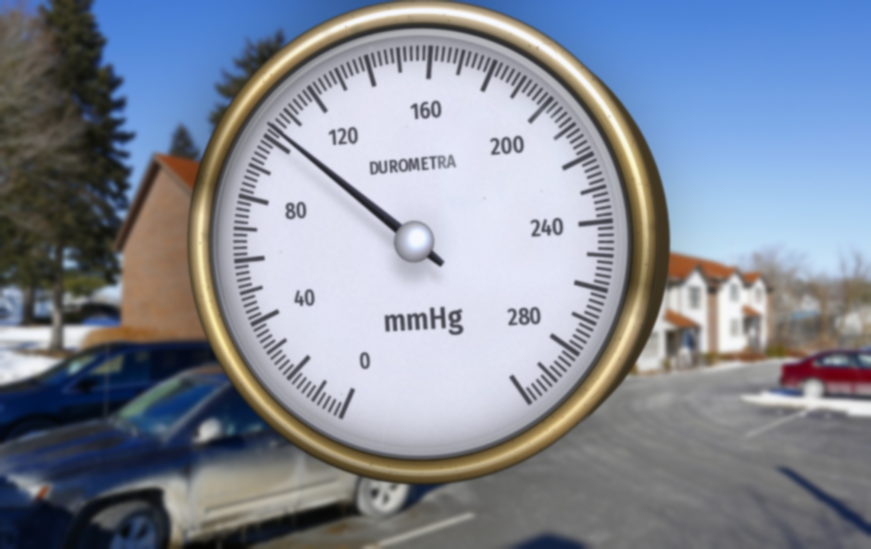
104
